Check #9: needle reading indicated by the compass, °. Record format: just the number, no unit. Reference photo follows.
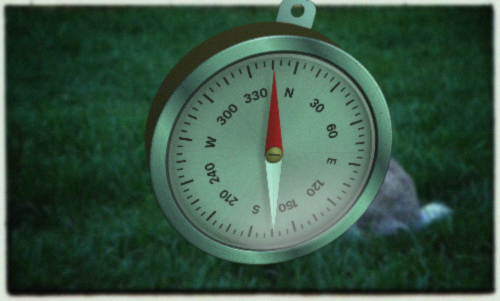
345
